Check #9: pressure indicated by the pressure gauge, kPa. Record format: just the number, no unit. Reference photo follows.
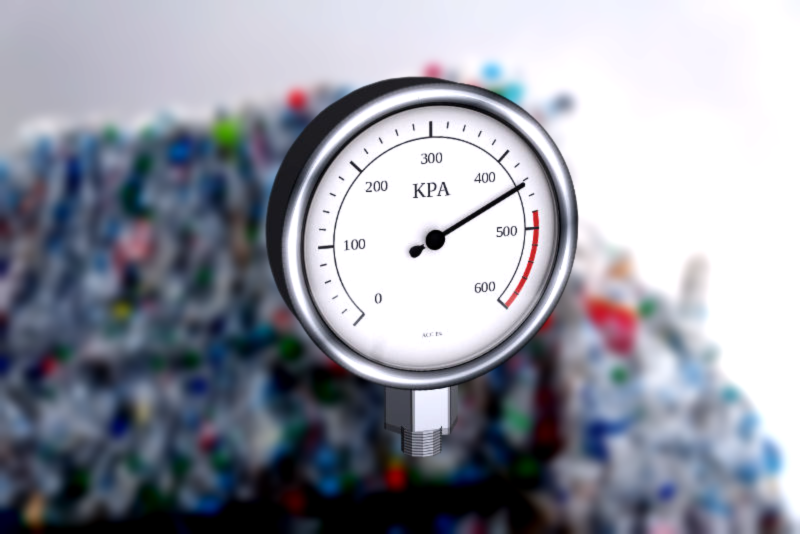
440
